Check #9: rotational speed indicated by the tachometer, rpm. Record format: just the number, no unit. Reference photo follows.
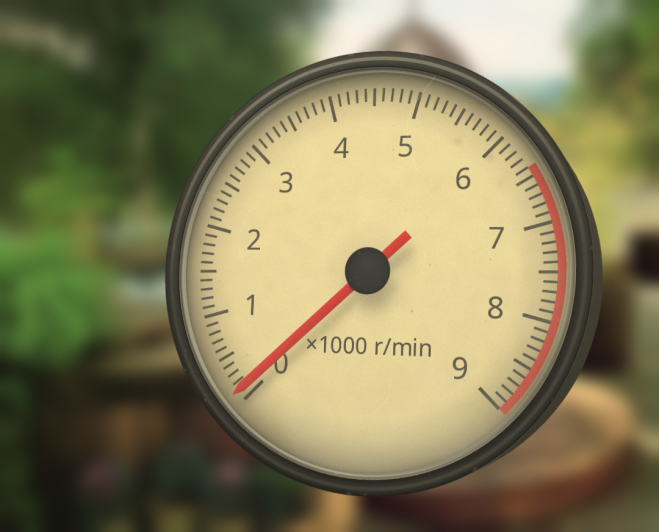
100
